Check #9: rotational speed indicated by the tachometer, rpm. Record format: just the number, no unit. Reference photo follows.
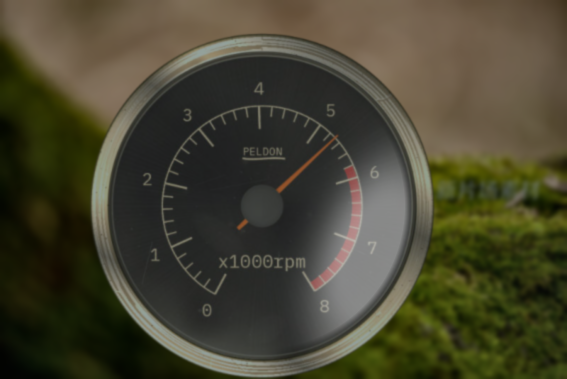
5300
